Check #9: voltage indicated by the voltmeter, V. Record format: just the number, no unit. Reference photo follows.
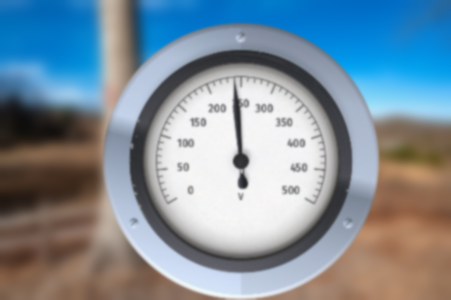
240
